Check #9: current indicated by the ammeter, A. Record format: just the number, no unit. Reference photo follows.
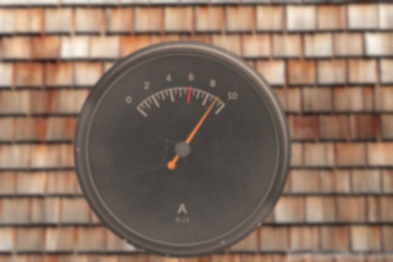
9
